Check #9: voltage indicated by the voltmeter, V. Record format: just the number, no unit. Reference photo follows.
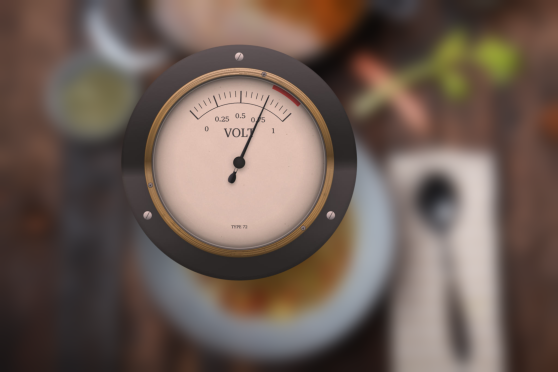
0.75
